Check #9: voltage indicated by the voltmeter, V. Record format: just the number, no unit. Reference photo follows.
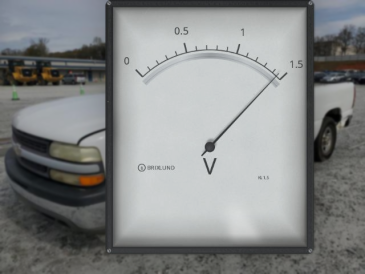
1.45
